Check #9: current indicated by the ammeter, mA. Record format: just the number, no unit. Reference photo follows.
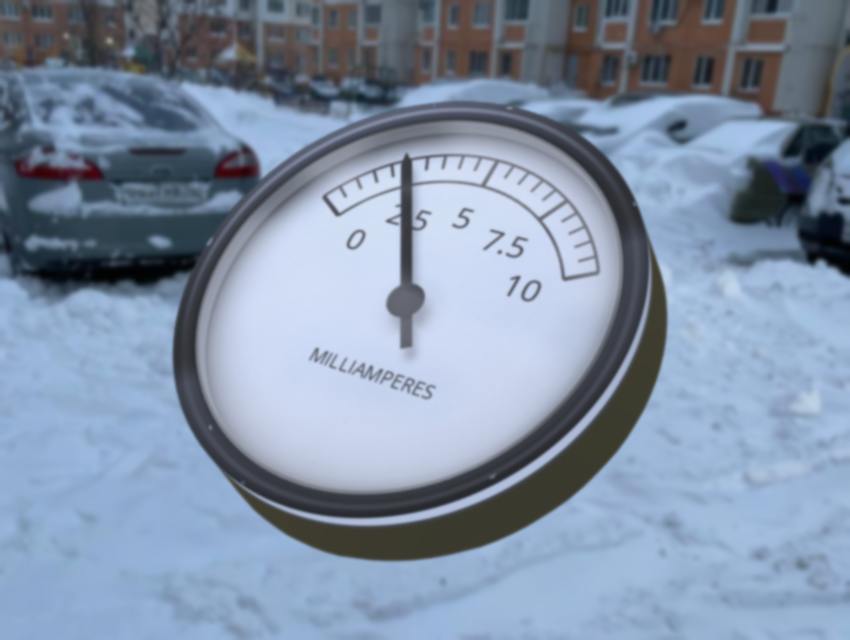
2.5
